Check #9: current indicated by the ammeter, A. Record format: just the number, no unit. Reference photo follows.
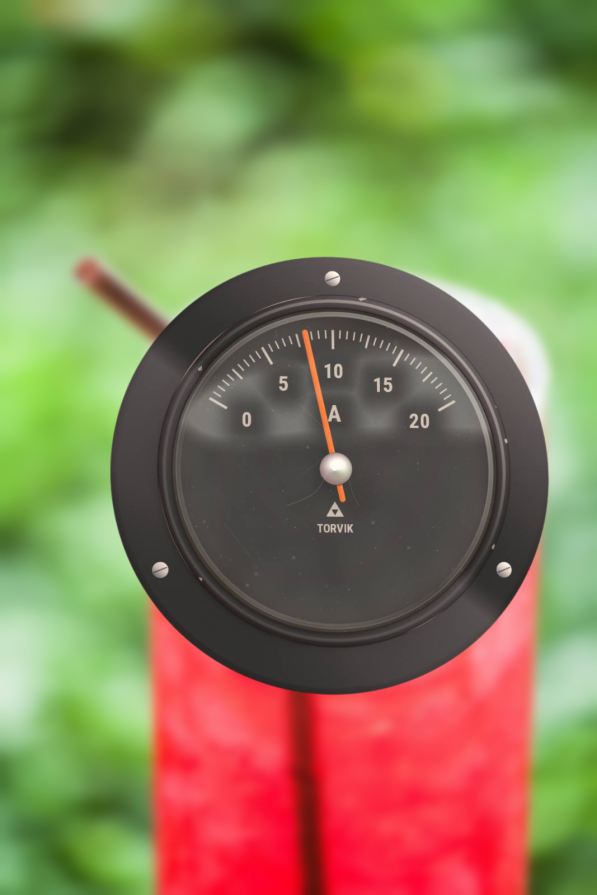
8
